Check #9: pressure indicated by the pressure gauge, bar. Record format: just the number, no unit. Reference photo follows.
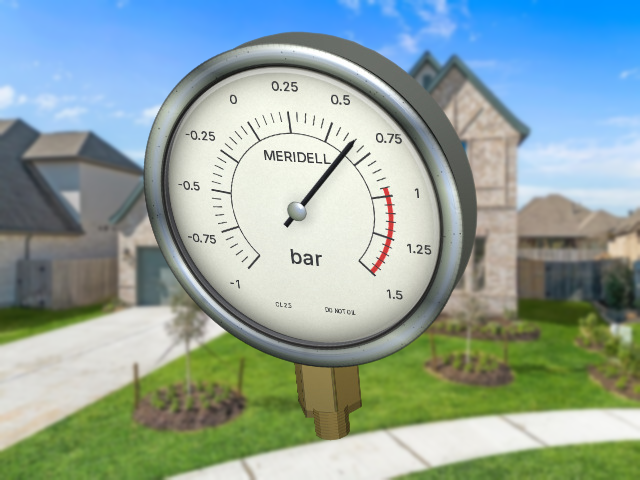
0.65
